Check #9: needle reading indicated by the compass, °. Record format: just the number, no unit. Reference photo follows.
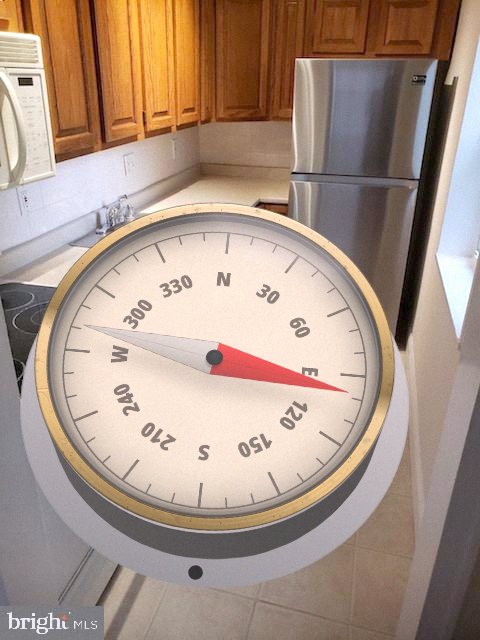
100
